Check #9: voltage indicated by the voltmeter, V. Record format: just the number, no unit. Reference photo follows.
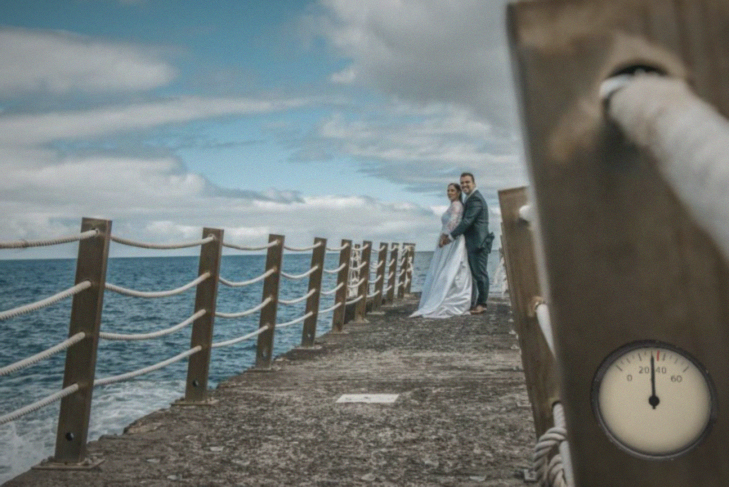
30
